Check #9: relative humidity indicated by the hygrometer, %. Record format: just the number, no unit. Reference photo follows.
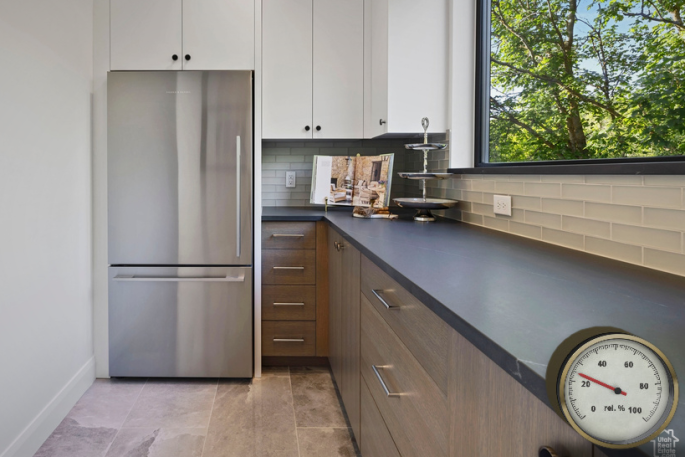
25
